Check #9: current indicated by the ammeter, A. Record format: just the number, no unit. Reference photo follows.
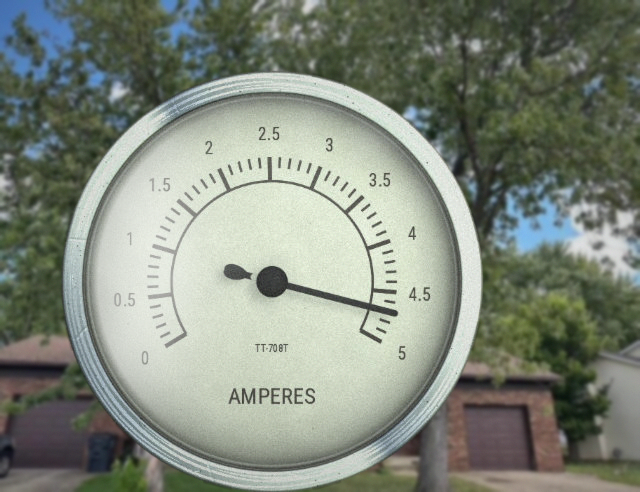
4.7
